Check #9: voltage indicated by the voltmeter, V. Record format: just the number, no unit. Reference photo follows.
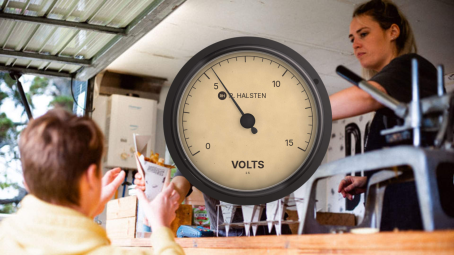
5.5
